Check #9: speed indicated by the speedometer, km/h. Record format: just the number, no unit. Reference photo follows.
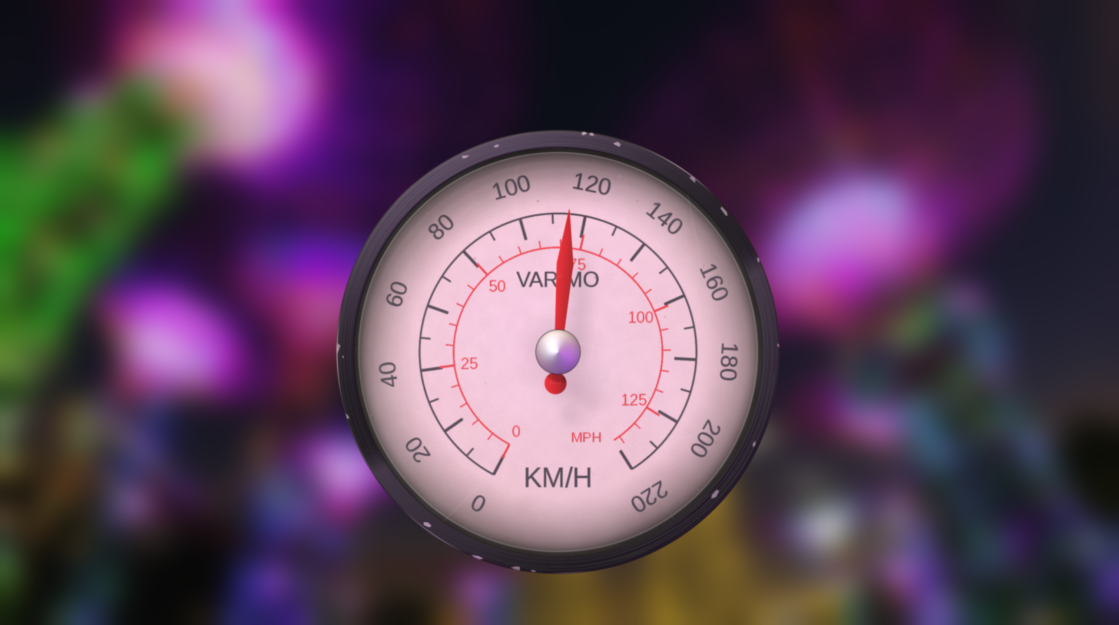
115
